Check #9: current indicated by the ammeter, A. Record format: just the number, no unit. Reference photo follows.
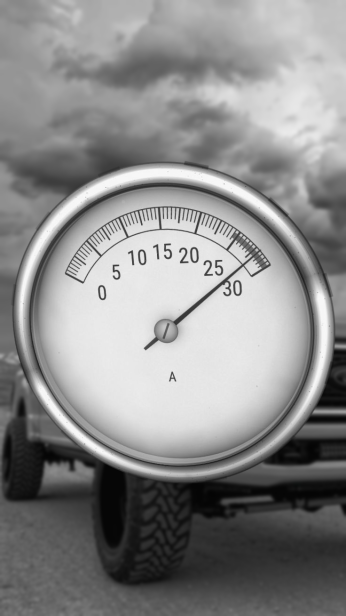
28
